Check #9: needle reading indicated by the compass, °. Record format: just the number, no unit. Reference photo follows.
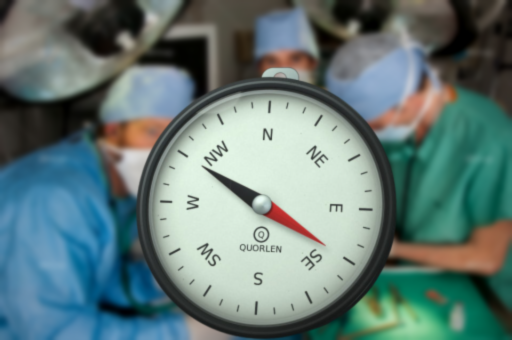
120
